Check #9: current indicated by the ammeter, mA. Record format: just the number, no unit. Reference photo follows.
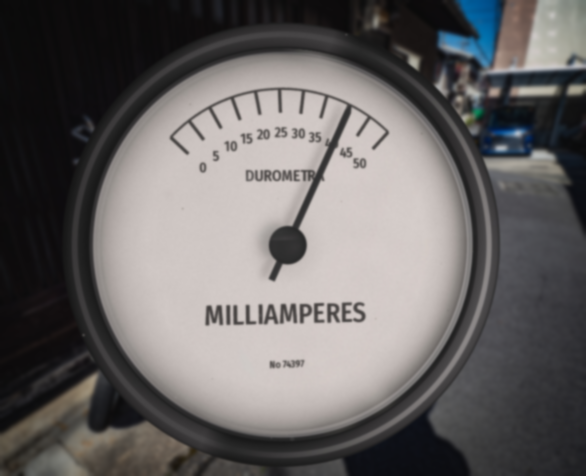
40
